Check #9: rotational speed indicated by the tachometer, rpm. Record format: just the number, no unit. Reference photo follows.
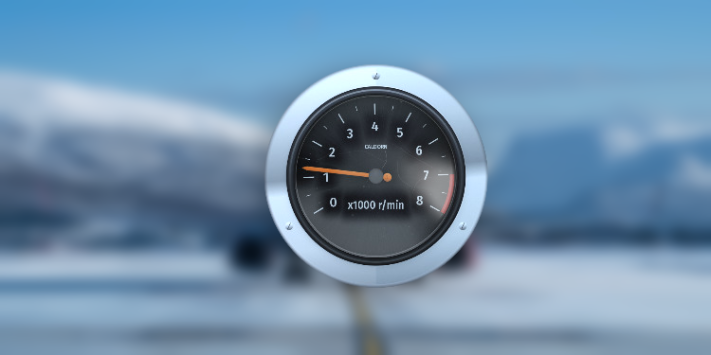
1250
